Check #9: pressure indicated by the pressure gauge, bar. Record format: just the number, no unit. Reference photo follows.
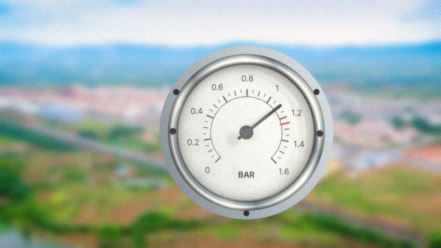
1.1
